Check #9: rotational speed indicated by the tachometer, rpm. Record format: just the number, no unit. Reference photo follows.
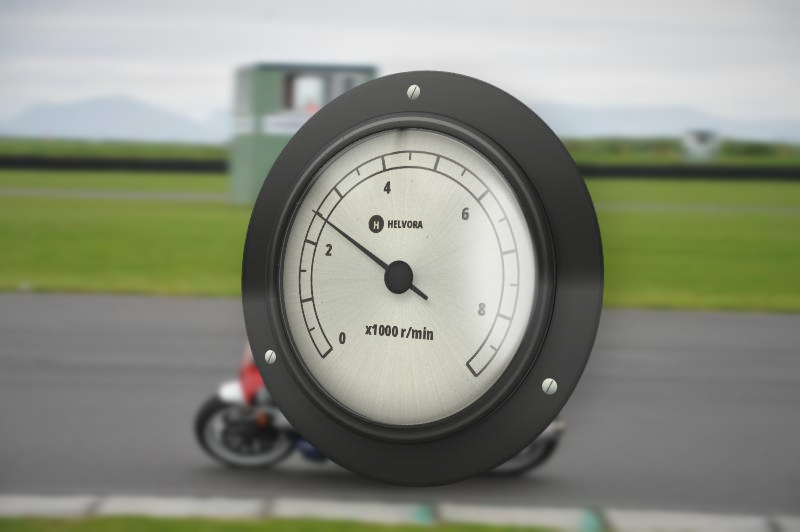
2500
